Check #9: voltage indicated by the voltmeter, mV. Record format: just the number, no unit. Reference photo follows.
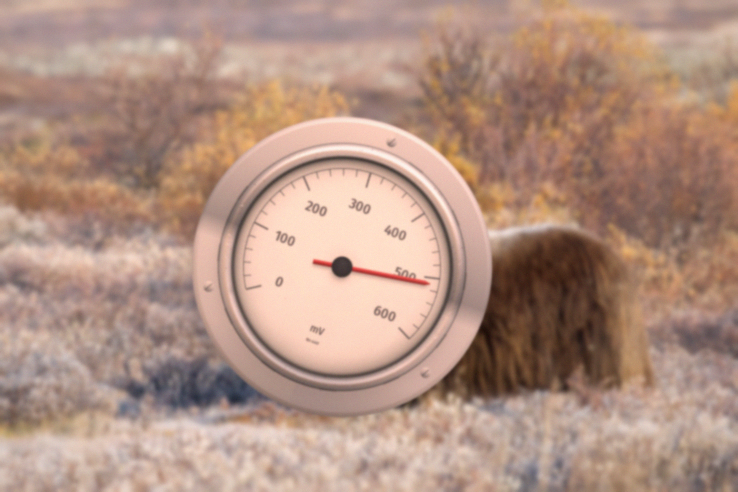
510
